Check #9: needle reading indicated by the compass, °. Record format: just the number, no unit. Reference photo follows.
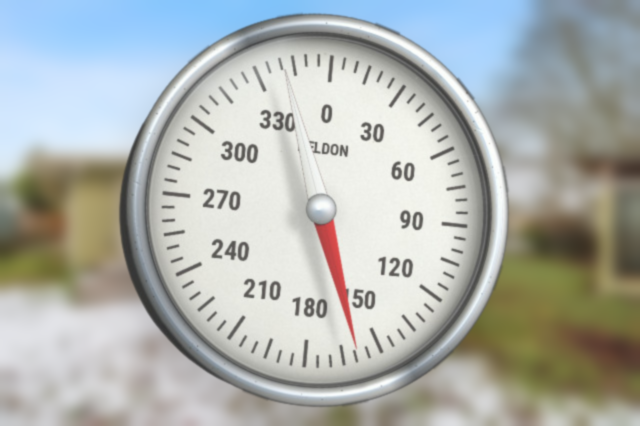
160
